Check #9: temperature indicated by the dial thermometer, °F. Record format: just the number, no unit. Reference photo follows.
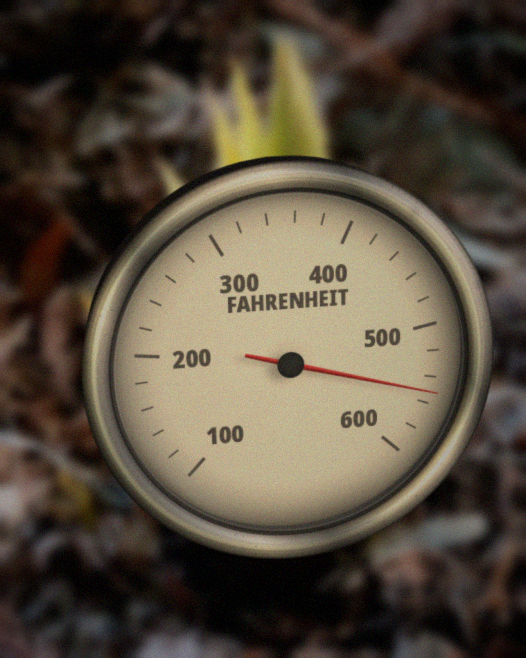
550
